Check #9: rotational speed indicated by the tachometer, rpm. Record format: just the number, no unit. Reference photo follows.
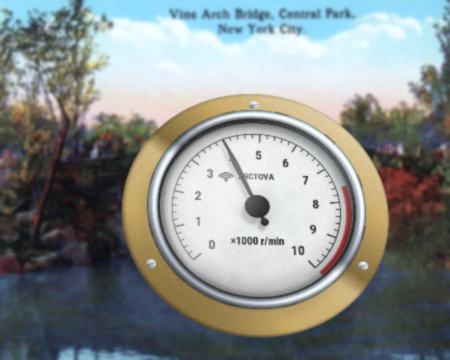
4000
